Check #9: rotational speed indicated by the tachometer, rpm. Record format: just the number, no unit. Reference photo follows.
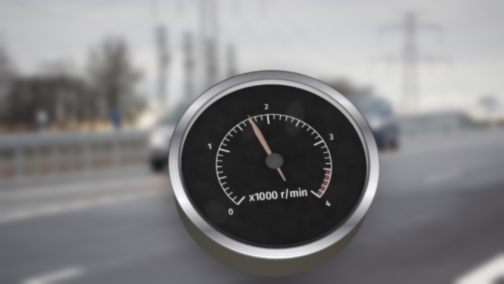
1700
